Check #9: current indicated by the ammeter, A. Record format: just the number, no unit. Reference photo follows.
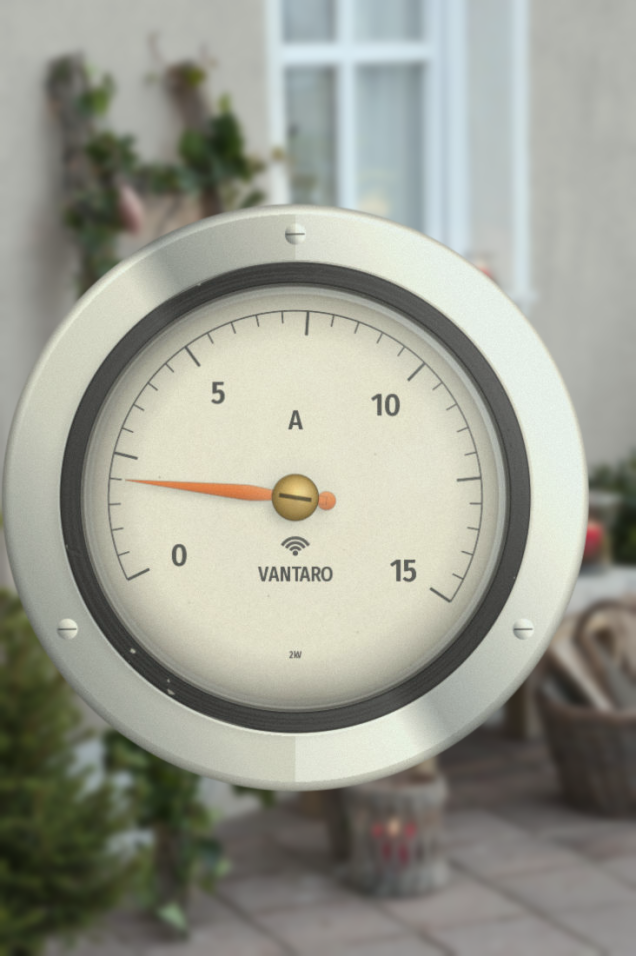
2
